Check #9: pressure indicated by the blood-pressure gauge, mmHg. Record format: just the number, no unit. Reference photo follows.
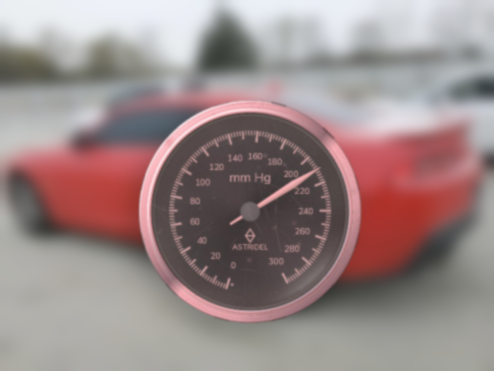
210
